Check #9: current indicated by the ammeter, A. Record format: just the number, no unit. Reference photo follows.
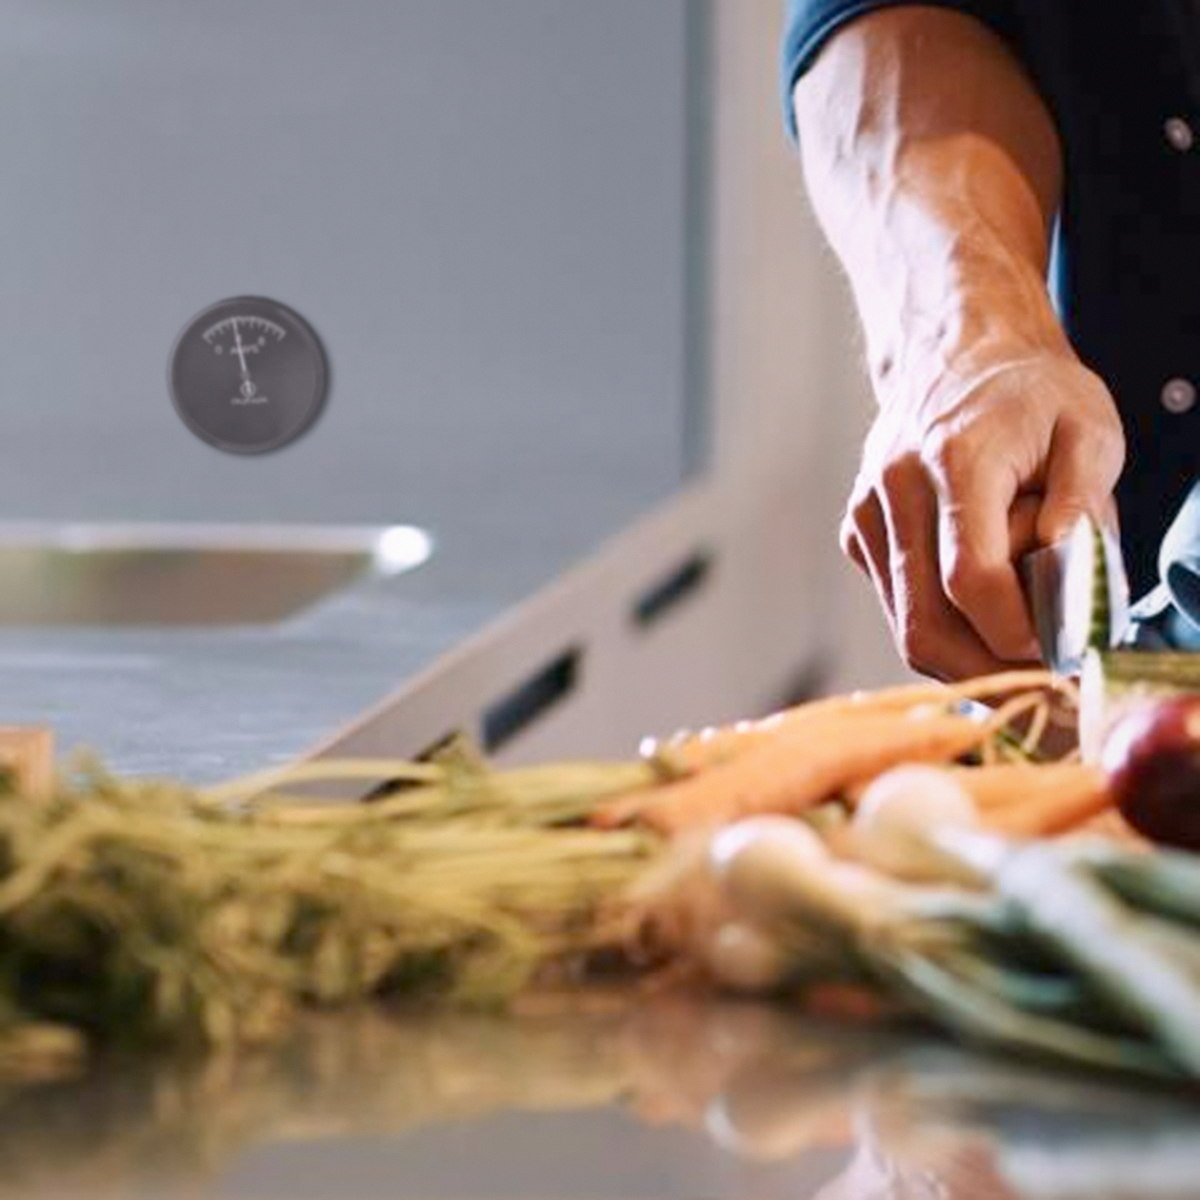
4
